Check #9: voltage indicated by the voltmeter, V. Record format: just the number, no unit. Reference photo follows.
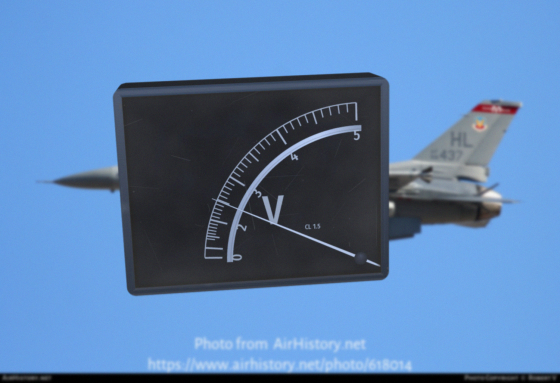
2.5
